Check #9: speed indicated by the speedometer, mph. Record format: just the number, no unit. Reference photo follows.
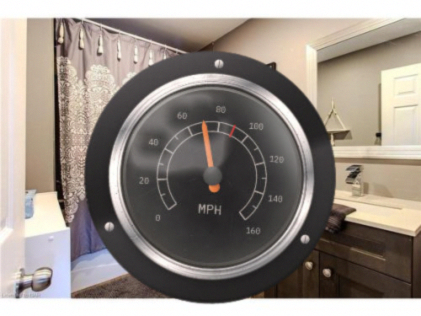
70
